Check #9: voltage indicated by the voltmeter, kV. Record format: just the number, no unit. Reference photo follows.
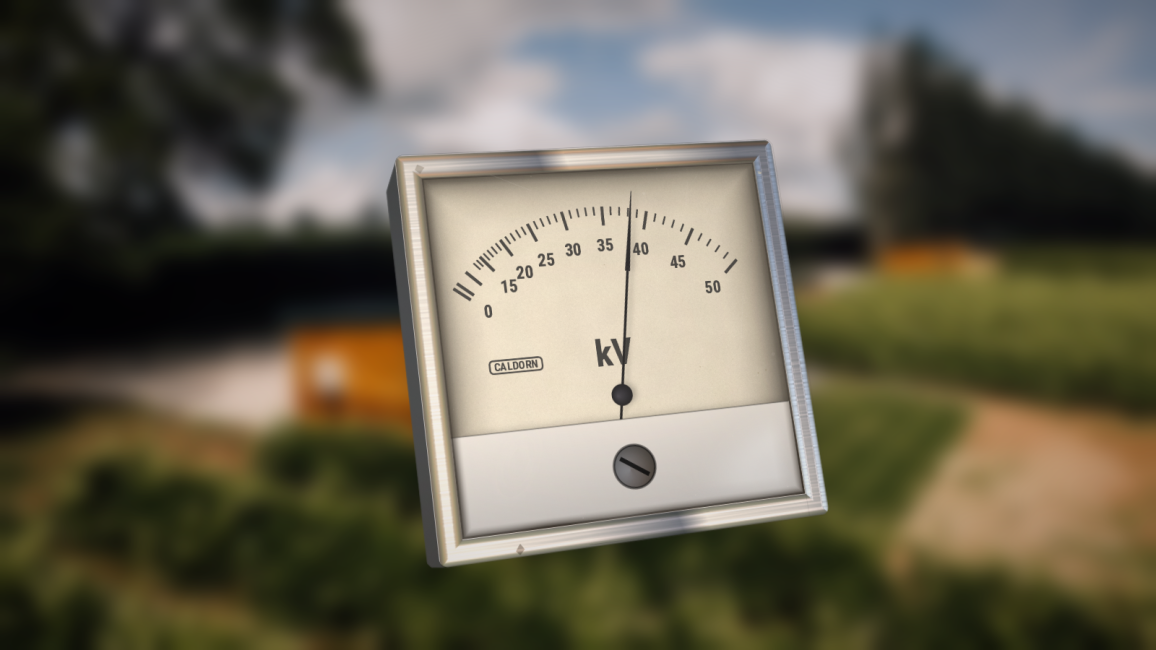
38
